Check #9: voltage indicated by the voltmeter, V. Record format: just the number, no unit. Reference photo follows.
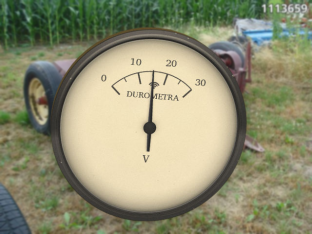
15
